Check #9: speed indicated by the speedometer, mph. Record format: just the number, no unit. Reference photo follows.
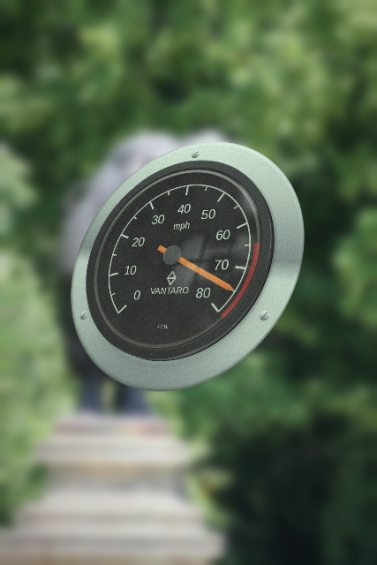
75
